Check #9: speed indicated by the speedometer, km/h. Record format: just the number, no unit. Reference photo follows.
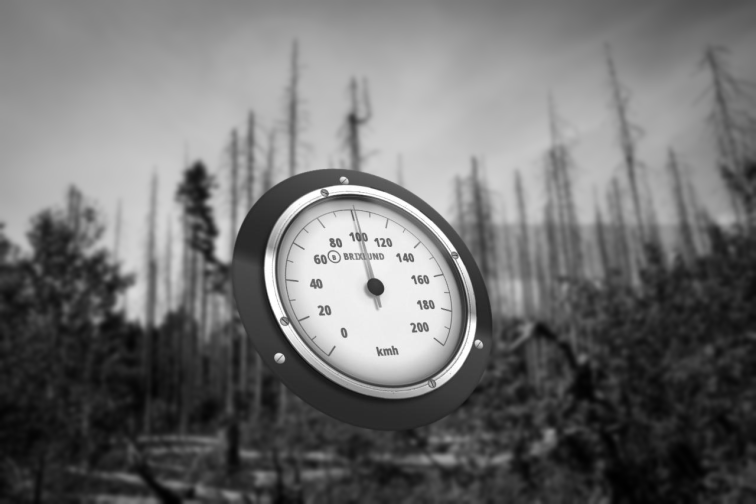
100
